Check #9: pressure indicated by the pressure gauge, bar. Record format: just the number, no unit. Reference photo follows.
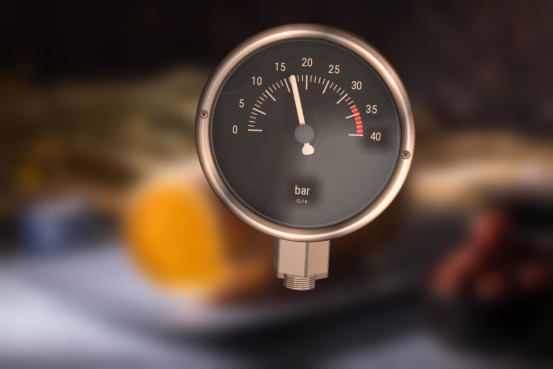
17
